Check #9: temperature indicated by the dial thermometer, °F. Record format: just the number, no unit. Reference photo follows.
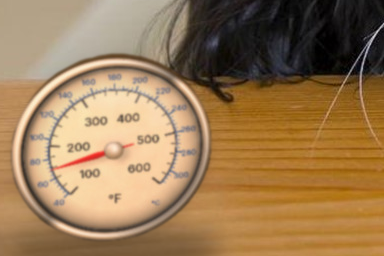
160
